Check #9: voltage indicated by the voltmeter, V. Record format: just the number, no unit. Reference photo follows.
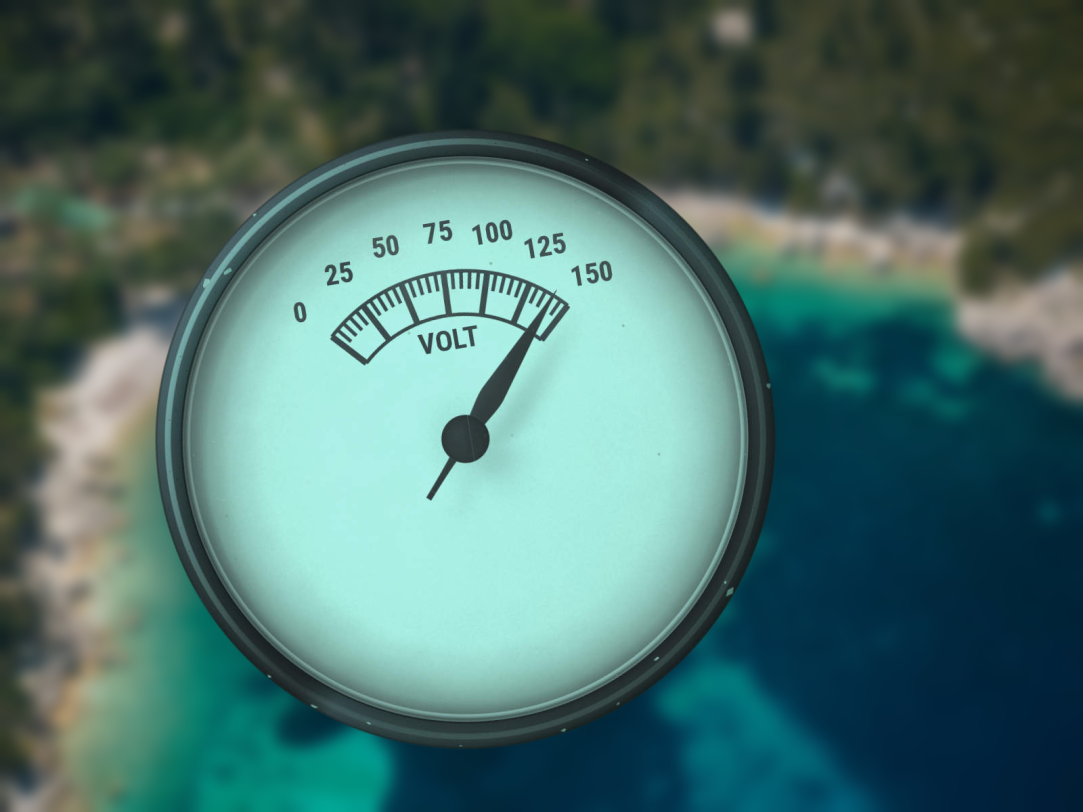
140
